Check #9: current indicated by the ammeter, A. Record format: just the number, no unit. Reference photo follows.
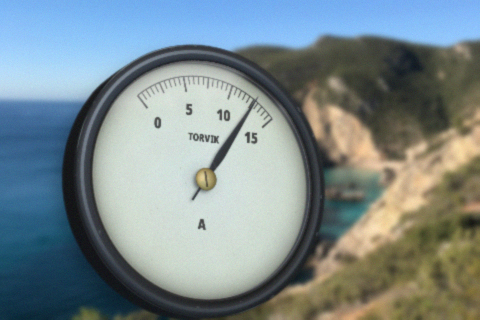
12.5
